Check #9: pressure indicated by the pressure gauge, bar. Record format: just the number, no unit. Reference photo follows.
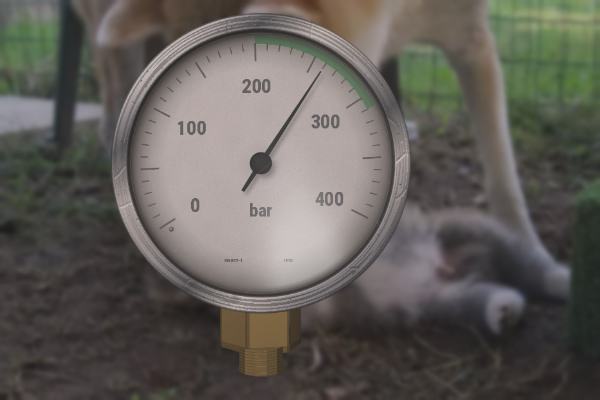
260
